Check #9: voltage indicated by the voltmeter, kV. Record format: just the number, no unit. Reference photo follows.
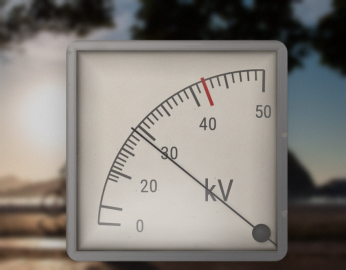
29
